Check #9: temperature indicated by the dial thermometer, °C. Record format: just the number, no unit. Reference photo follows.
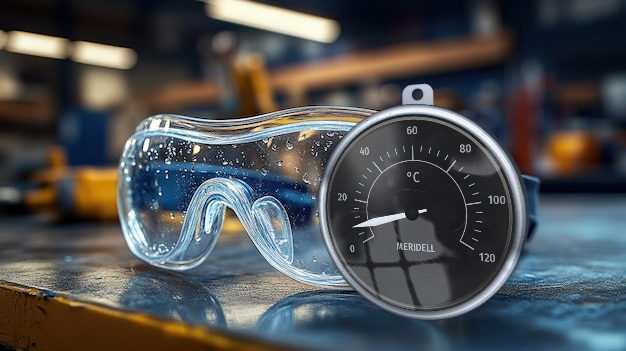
8
